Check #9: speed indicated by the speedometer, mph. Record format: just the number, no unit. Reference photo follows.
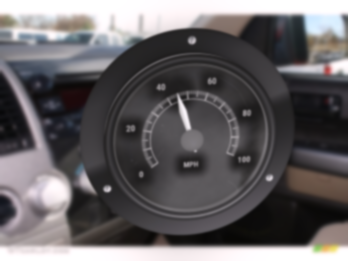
45
